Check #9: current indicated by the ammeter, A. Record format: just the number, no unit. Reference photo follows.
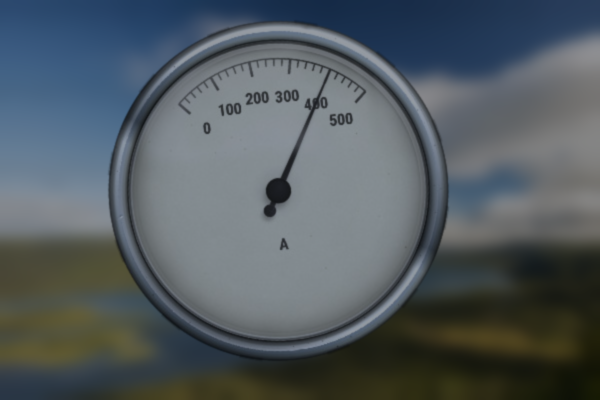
400
